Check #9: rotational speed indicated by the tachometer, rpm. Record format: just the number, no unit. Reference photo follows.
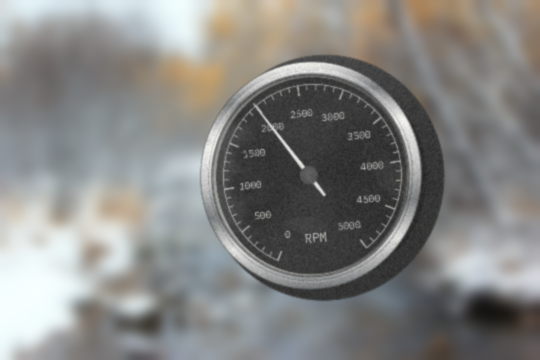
2000
